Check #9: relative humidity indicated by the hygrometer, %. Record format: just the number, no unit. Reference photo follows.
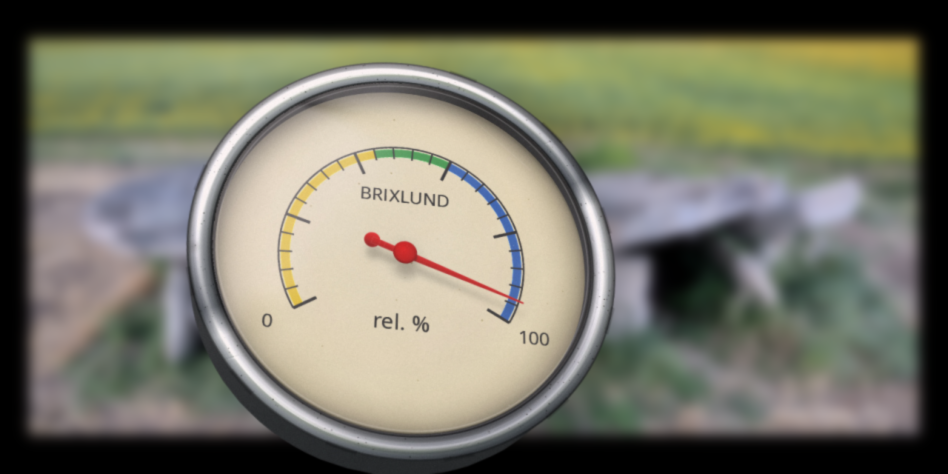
96
